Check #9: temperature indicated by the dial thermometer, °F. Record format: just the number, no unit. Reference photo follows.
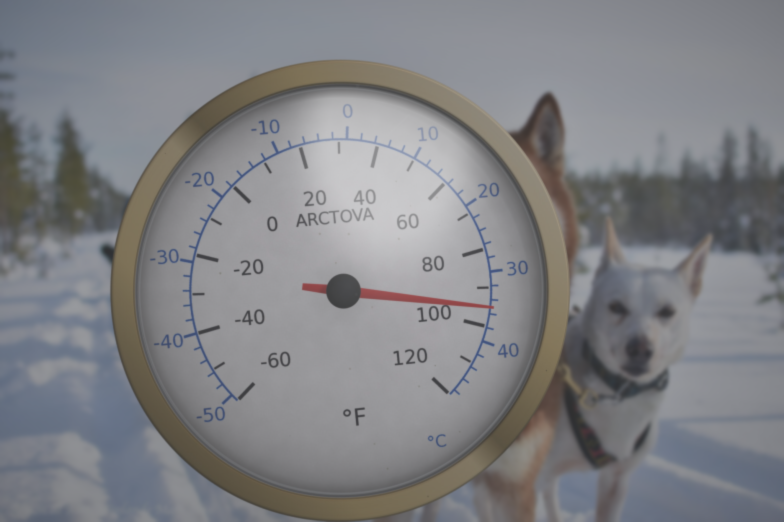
95
